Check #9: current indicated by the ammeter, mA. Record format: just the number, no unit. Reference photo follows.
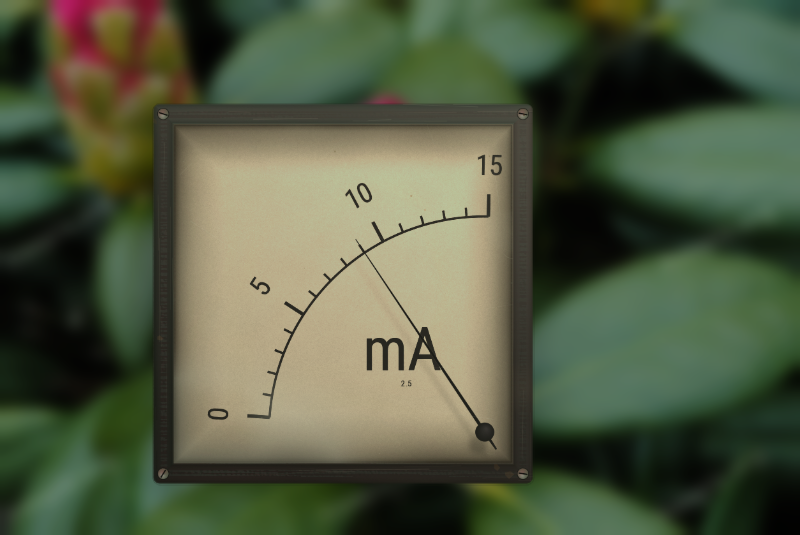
9
